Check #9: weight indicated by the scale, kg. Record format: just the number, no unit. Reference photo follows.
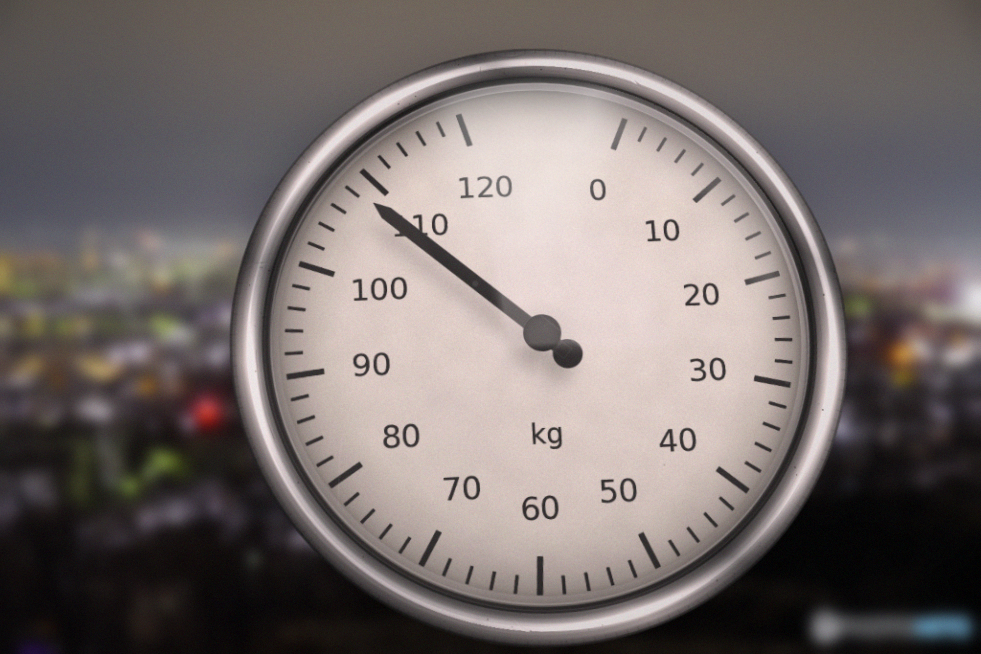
108
